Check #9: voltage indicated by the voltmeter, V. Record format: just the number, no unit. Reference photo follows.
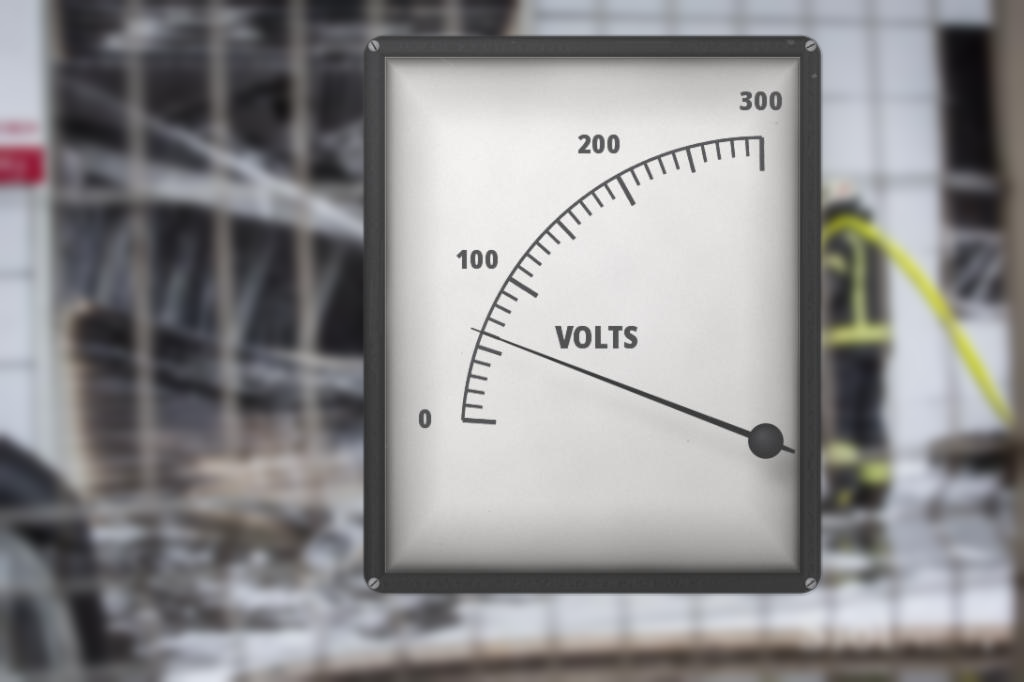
60
